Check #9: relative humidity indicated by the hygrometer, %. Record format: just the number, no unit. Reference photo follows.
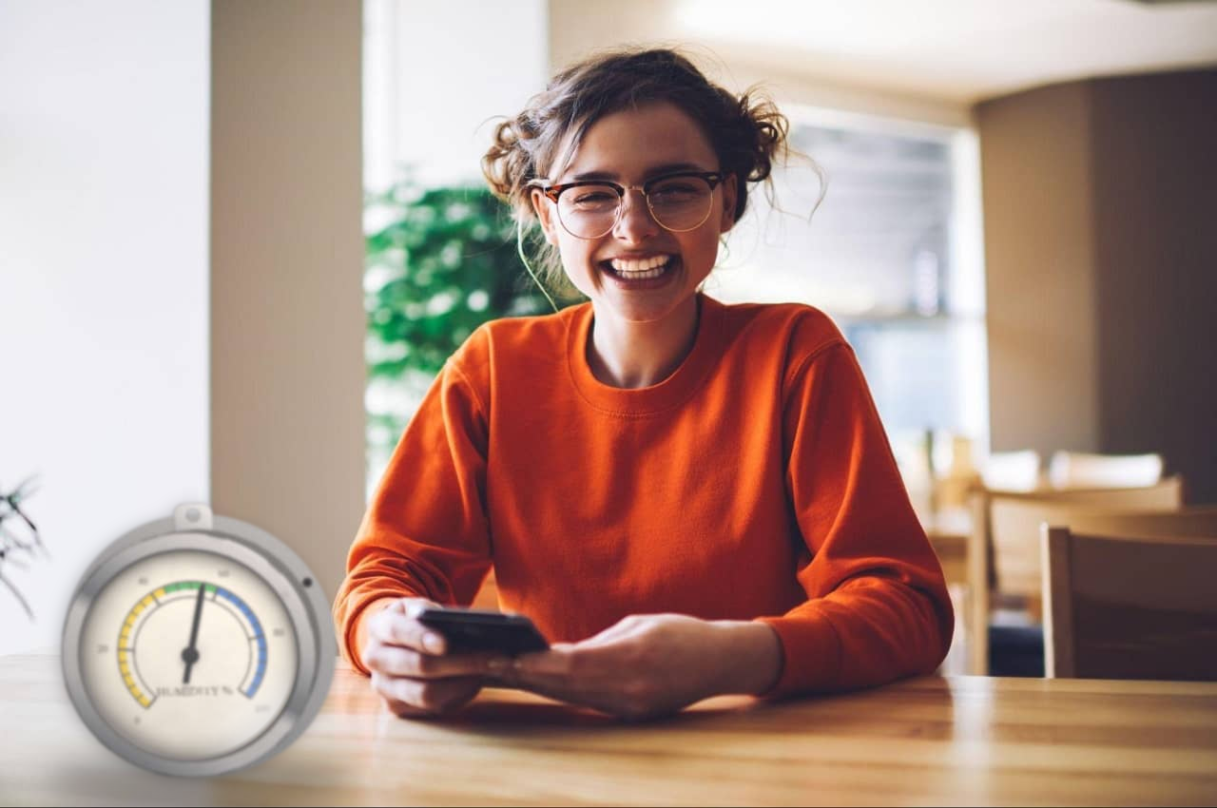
56
